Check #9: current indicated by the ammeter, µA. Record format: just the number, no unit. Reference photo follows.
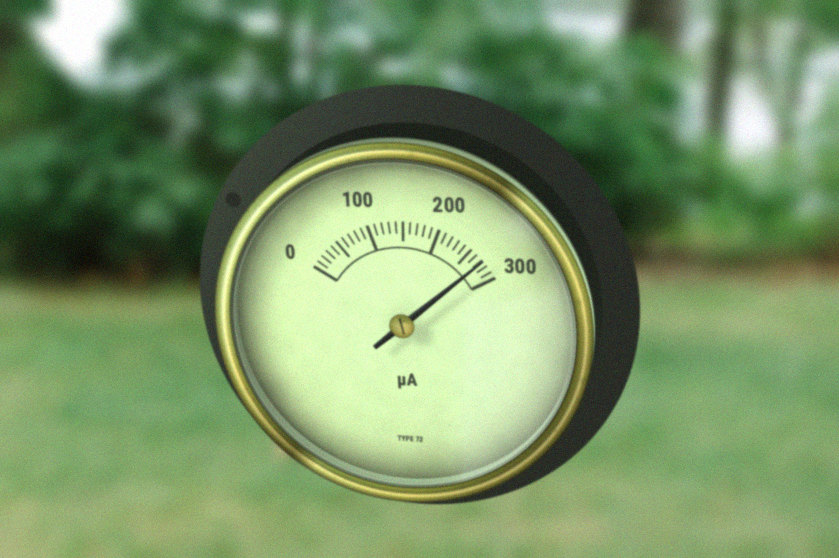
270
